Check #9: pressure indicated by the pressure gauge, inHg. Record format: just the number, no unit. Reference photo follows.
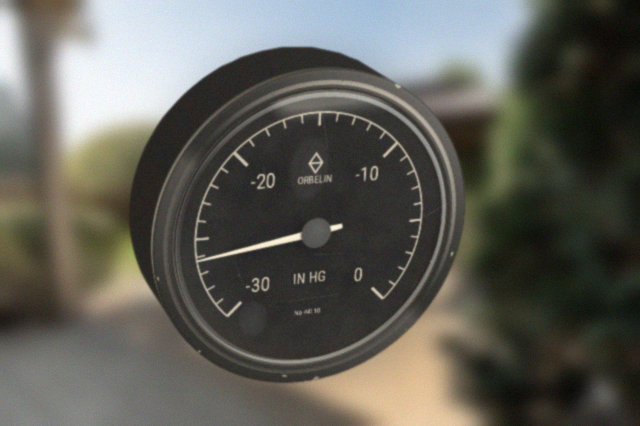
-26
